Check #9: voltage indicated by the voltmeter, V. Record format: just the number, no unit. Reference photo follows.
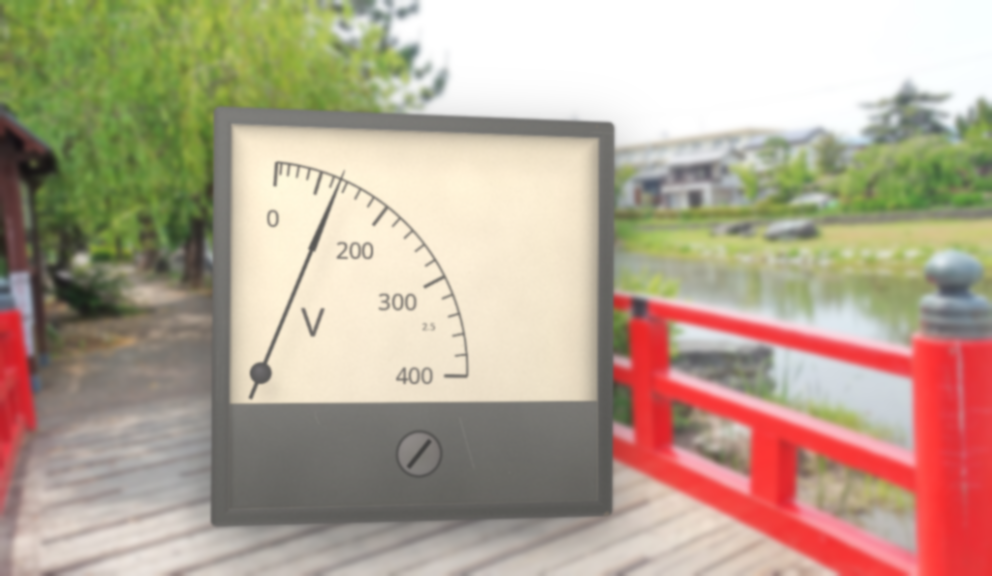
130
